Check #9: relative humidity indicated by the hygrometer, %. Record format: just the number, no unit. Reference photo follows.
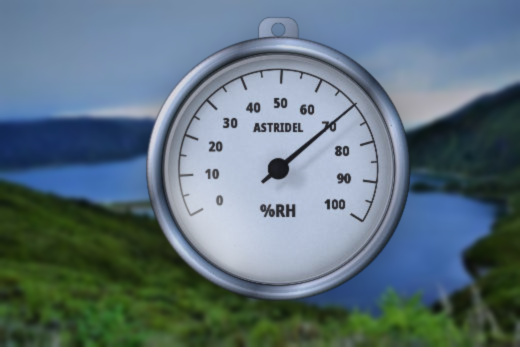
70
